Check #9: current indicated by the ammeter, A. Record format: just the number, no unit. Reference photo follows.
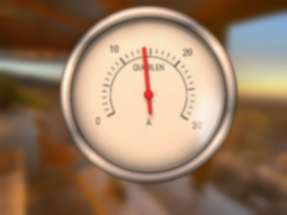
14
